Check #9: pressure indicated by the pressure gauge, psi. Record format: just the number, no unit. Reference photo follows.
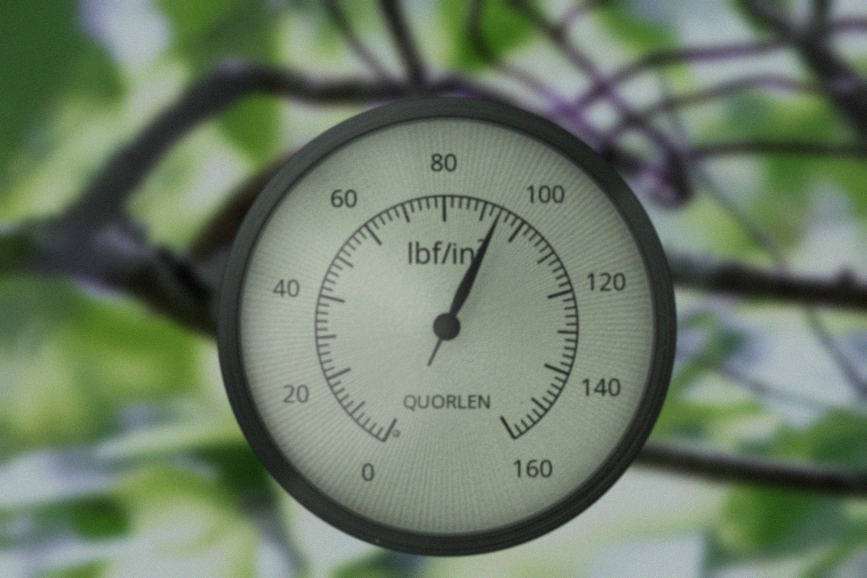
94
